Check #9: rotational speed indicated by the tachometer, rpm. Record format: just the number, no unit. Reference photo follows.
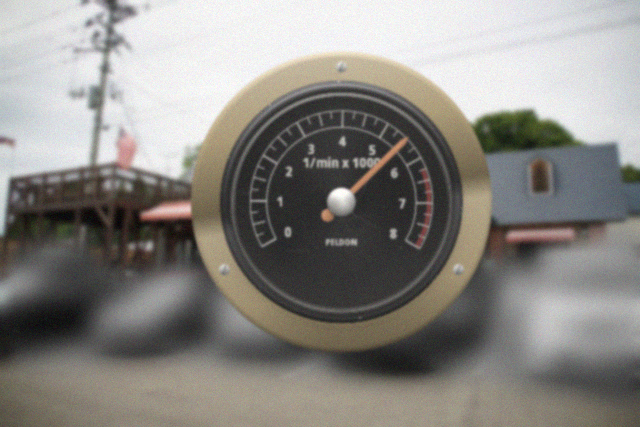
5500
